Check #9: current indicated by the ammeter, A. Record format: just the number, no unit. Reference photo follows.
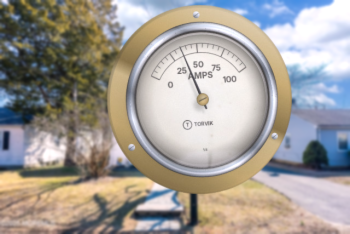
35
